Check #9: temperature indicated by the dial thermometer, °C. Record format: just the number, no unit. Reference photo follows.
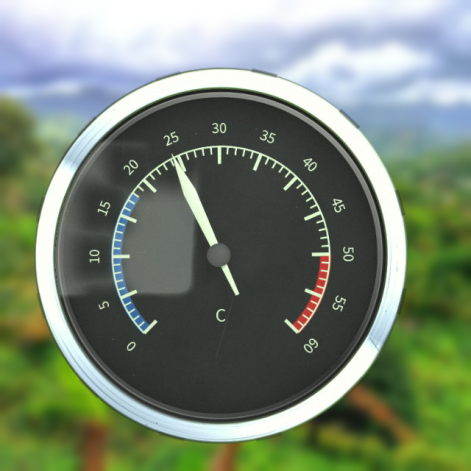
24.5
